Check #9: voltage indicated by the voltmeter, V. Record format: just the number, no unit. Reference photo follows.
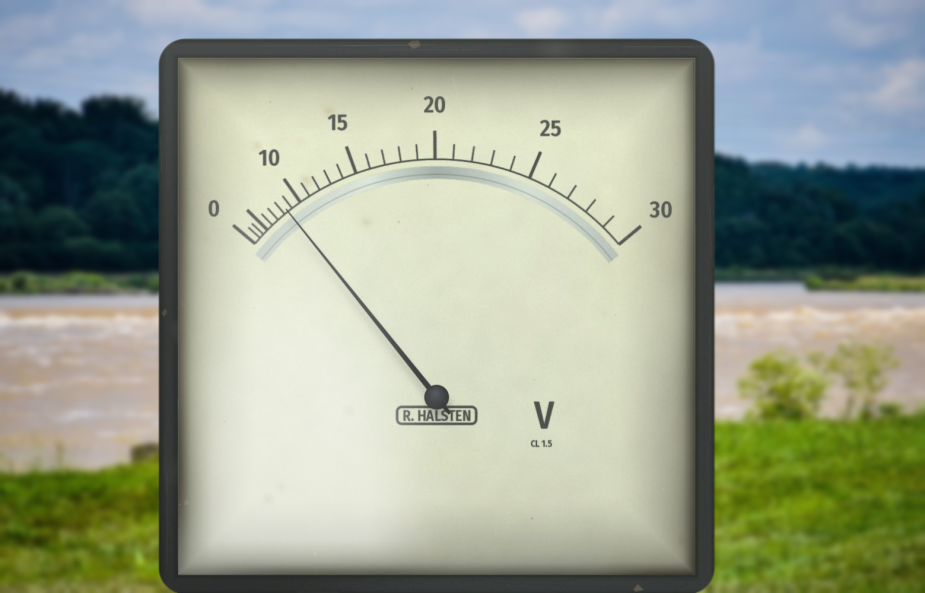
8.5
